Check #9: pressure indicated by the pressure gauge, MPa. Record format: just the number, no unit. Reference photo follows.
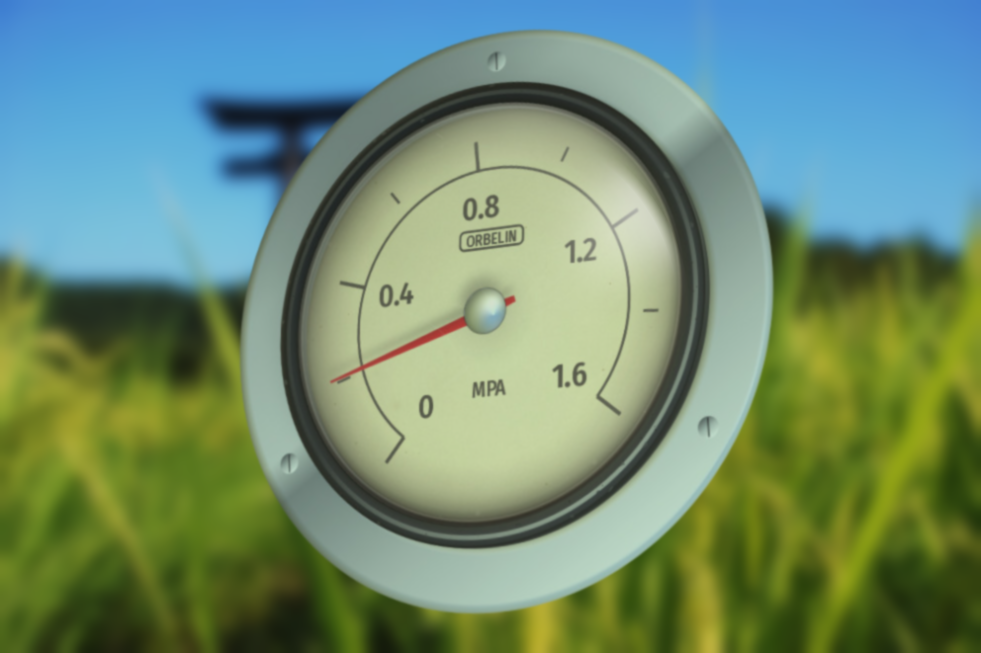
0.2
